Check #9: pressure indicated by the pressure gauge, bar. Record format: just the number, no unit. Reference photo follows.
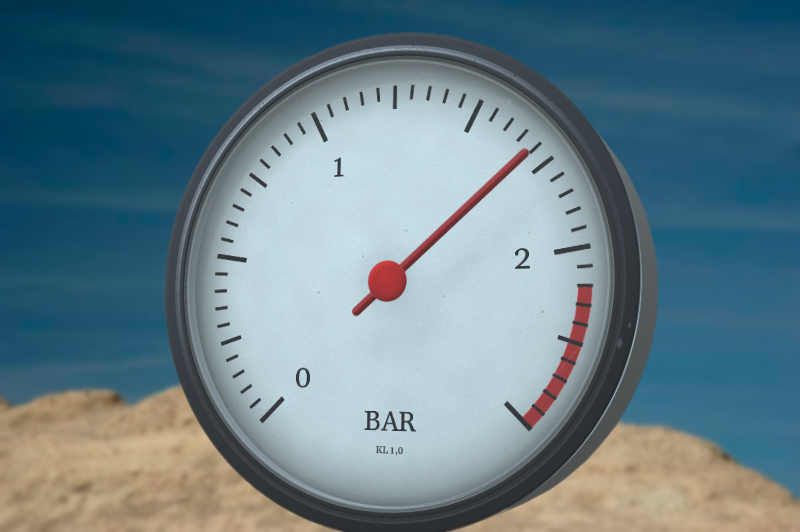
1.7
